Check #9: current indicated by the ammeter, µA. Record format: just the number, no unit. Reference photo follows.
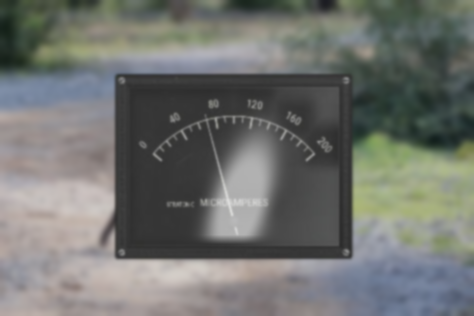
70
